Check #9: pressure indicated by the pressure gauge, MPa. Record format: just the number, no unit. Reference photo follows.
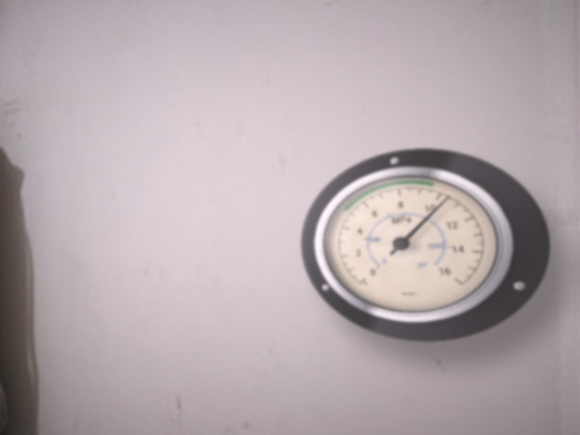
10.5
